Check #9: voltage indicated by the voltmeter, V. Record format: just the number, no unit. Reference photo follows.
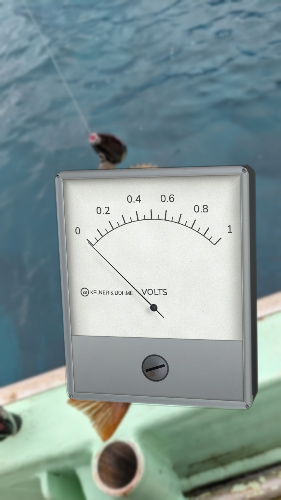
0
